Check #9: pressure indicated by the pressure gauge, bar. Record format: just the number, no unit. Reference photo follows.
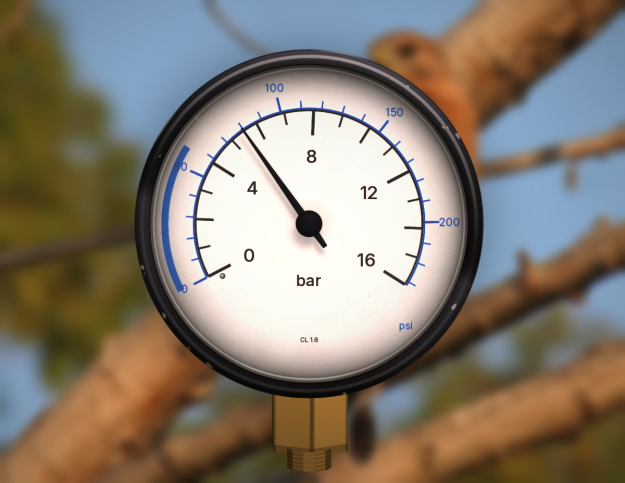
5.5
